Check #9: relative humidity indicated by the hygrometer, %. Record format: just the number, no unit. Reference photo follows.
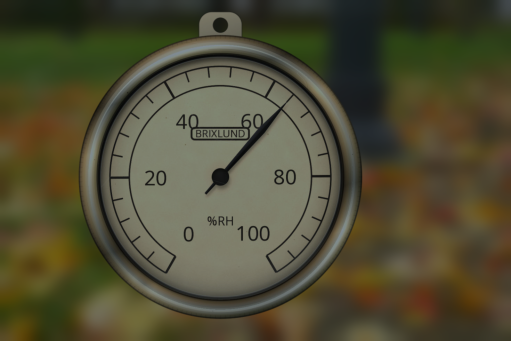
64
